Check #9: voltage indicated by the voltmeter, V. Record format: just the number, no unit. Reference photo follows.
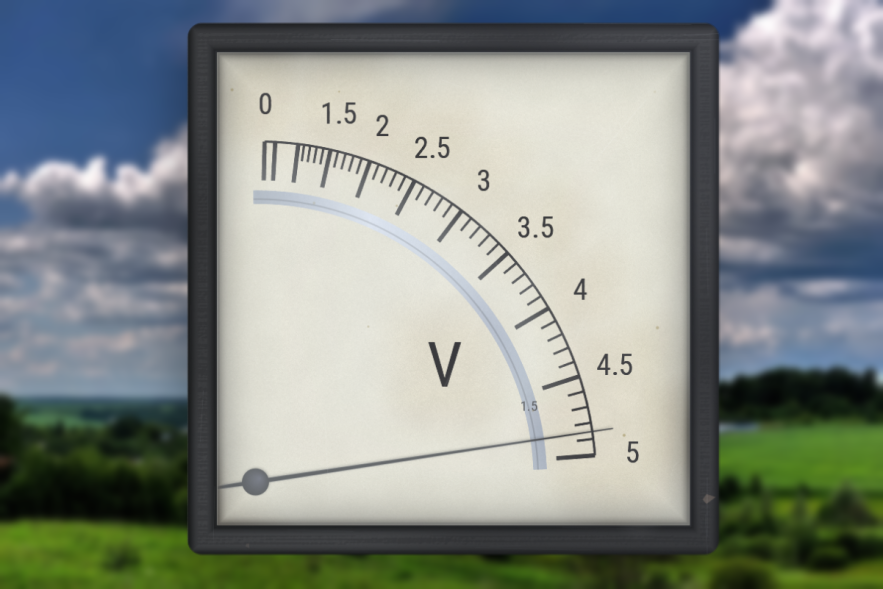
4.85
